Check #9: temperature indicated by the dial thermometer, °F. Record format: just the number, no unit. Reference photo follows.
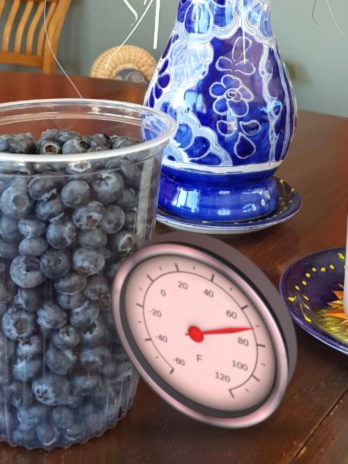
70
